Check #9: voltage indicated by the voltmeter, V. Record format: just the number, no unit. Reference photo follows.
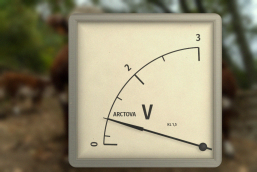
1
